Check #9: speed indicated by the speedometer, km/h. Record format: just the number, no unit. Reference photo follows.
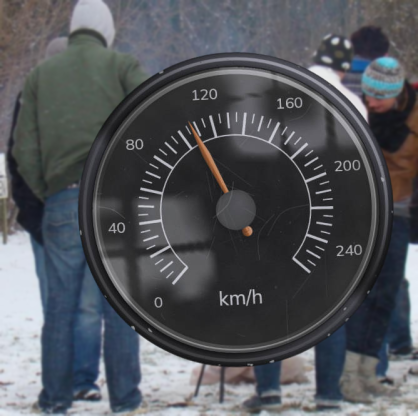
107.5
